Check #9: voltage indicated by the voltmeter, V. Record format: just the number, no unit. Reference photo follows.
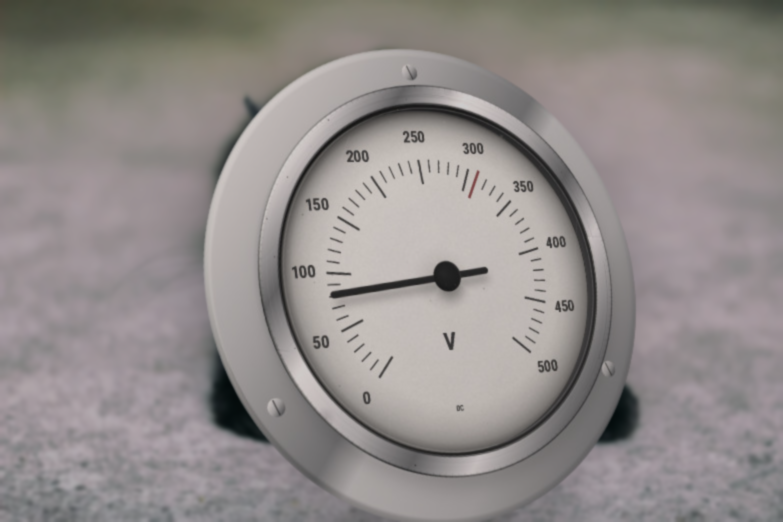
80
